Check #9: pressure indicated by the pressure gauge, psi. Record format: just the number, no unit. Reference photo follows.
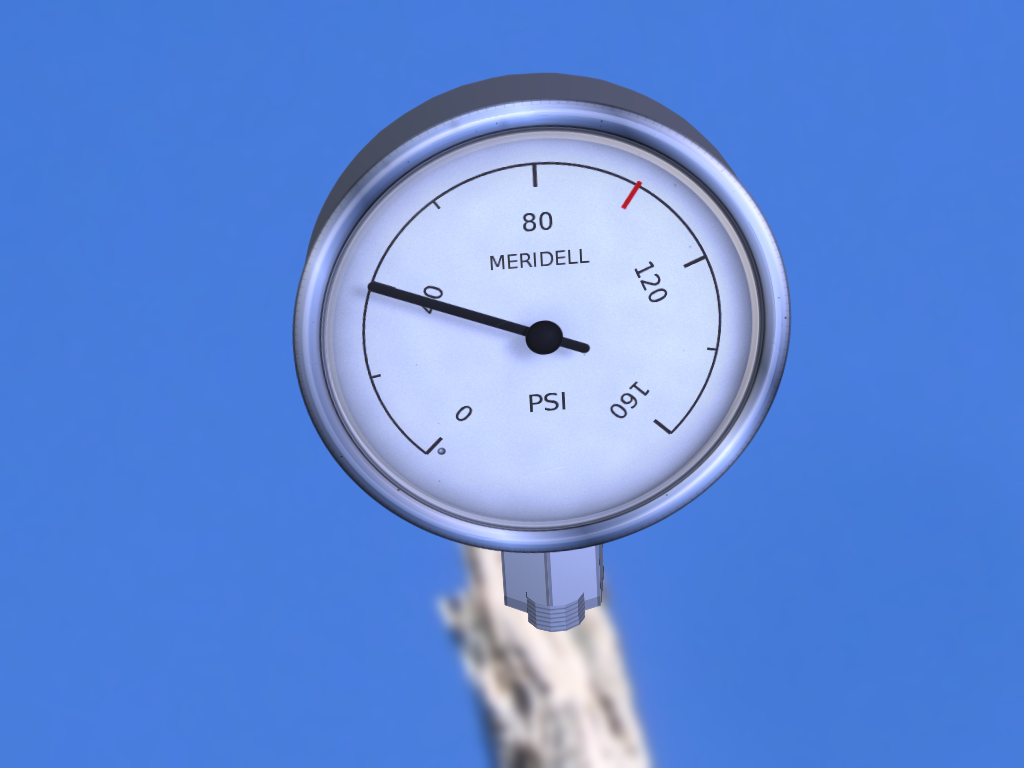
40
